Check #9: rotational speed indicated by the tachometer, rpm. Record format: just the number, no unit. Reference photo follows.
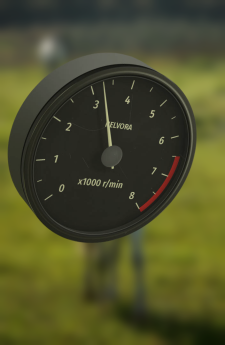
3250
